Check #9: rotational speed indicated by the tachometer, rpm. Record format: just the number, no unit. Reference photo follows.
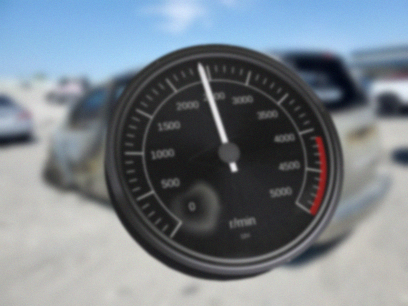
2400
